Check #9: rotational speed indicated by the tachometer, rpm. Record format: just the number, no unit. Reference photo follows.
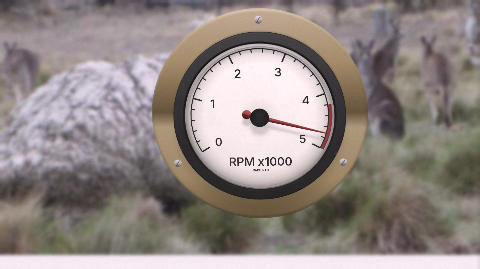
4700
